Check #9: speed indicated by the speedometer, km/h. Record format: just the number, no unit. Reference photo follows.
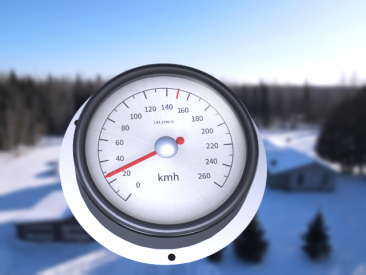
25
